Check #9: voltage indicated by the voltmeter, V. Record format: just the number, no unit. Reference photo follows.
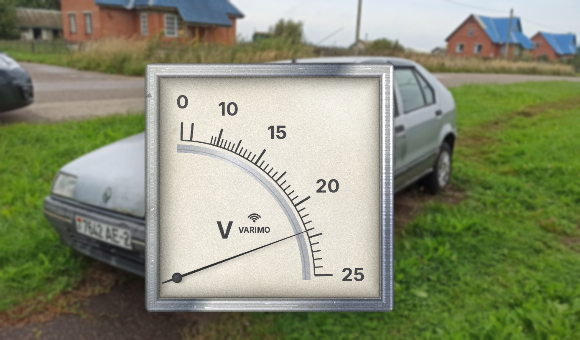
22
